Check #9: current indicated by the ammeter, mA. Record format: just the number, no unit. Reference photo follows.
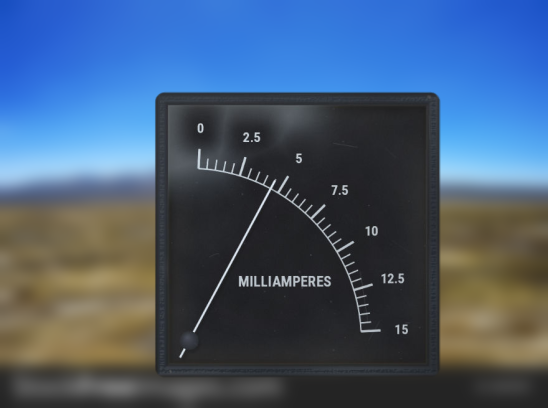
4.5
